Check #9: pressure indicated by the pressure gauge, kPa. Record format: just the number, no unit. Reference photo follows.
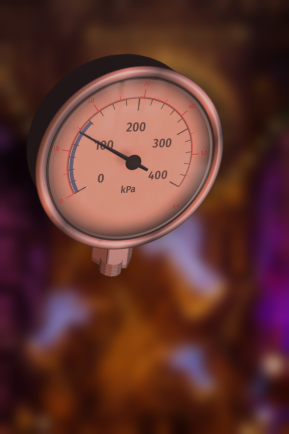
100
